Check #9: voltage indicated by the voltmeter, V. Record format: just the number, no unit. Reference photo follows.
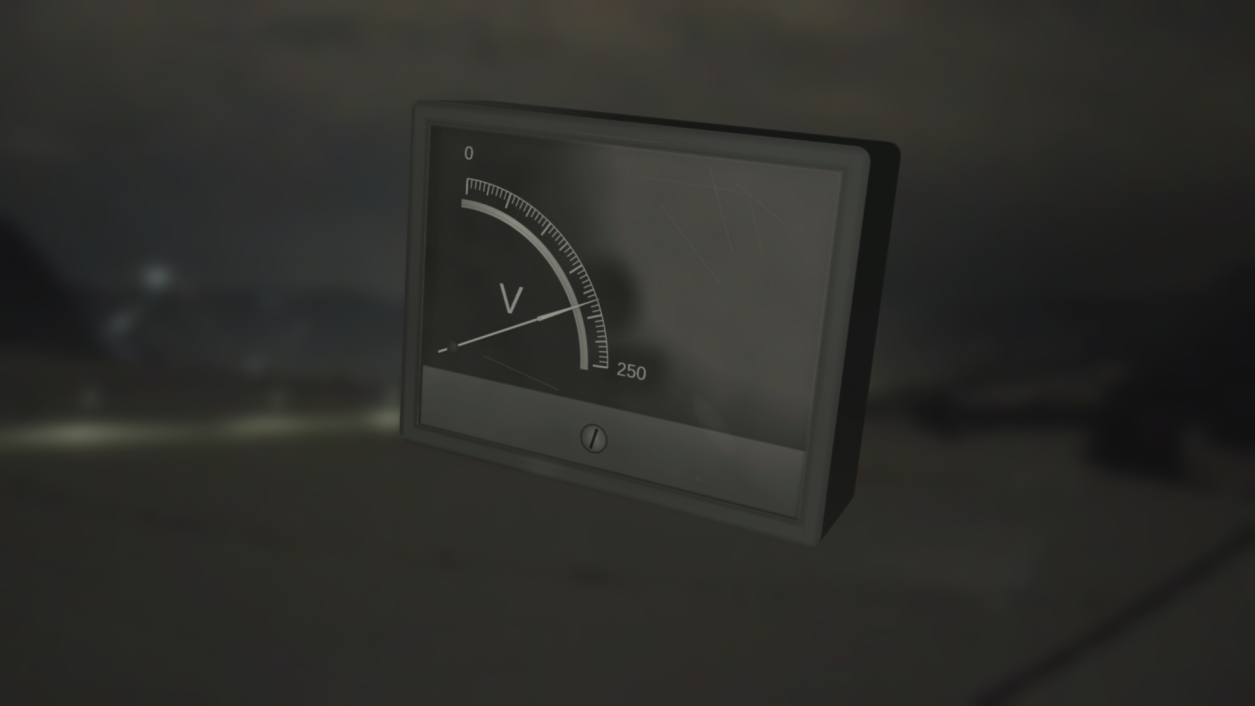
185
